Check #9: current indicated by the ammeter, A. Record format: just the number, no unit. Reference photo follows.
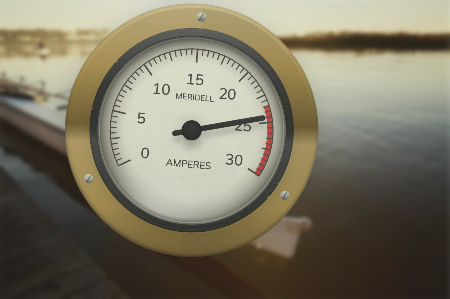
24.5
